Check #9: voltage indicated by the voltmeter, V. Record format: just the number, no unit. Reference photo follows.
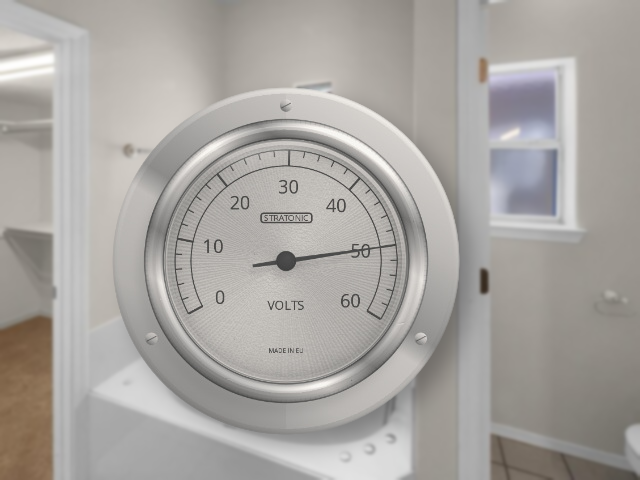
50
